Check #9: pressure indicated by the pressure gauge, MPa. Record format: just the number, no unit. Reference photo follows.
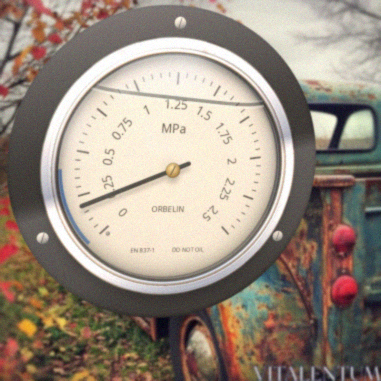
0.2
